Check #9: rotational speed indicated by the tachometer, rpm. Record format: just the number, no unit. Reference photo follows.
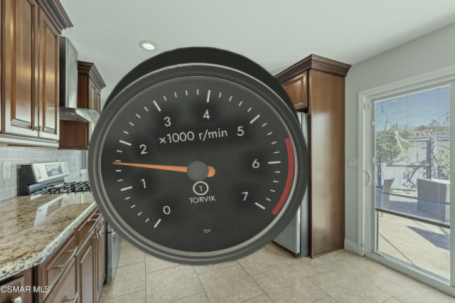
1600
